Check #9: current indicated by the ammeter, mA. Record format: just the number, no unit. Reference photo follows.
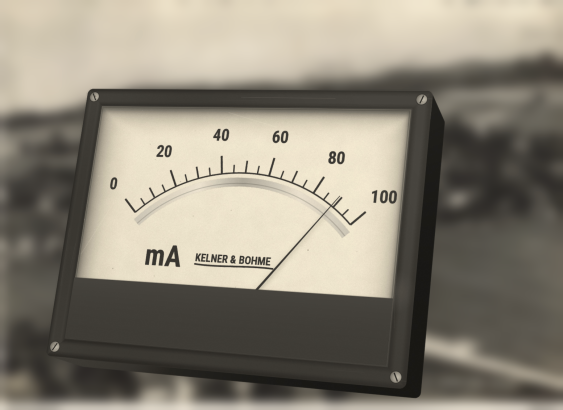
90
